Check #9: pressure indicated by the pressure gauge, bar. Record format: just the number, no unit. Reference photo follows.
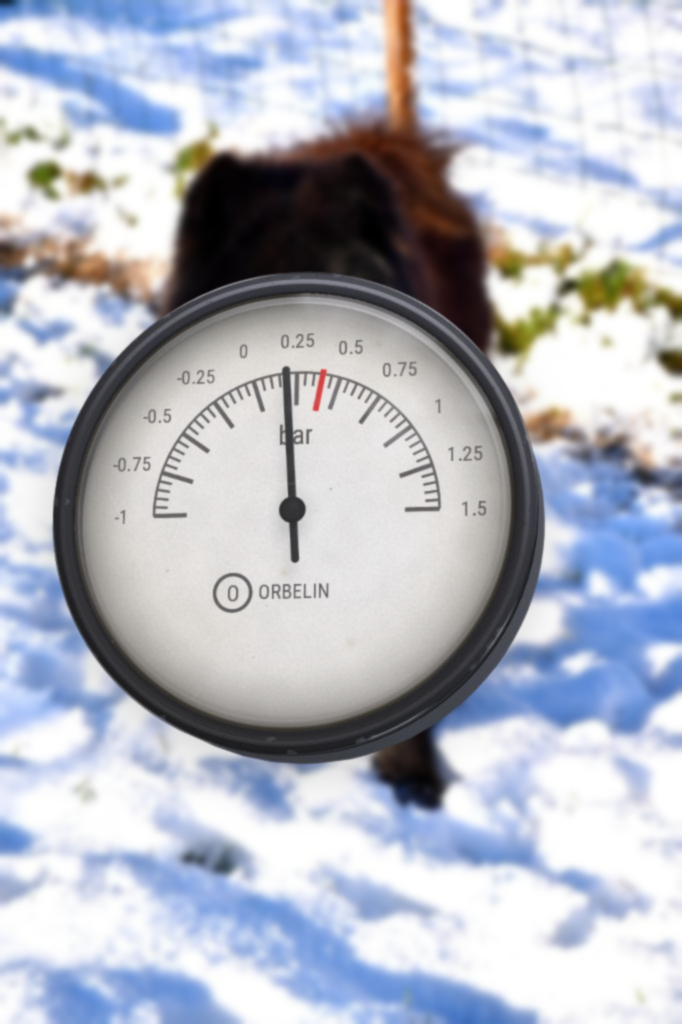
0.2
